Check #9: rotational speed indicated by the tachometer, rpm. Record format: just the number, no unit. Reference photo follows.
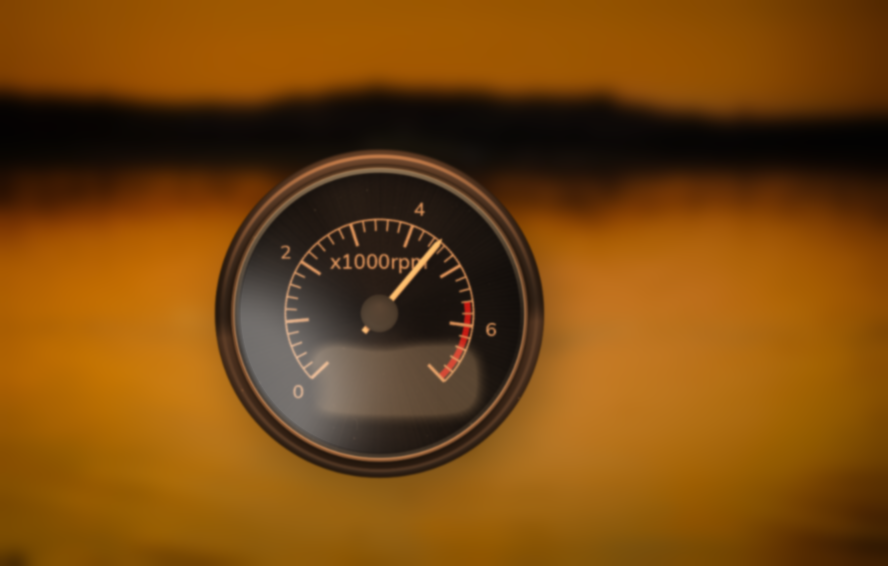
4500
